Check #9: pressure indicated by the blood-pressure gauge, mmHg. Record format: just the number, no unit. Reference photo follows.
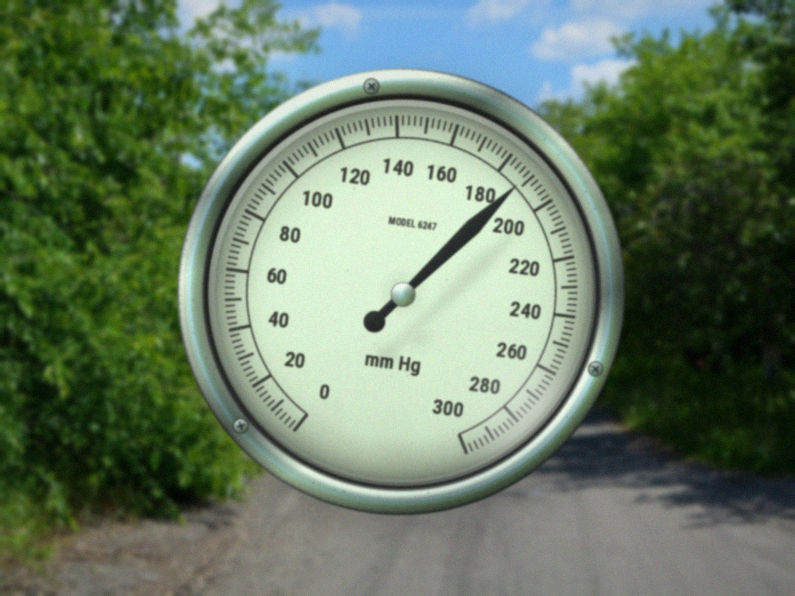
188
